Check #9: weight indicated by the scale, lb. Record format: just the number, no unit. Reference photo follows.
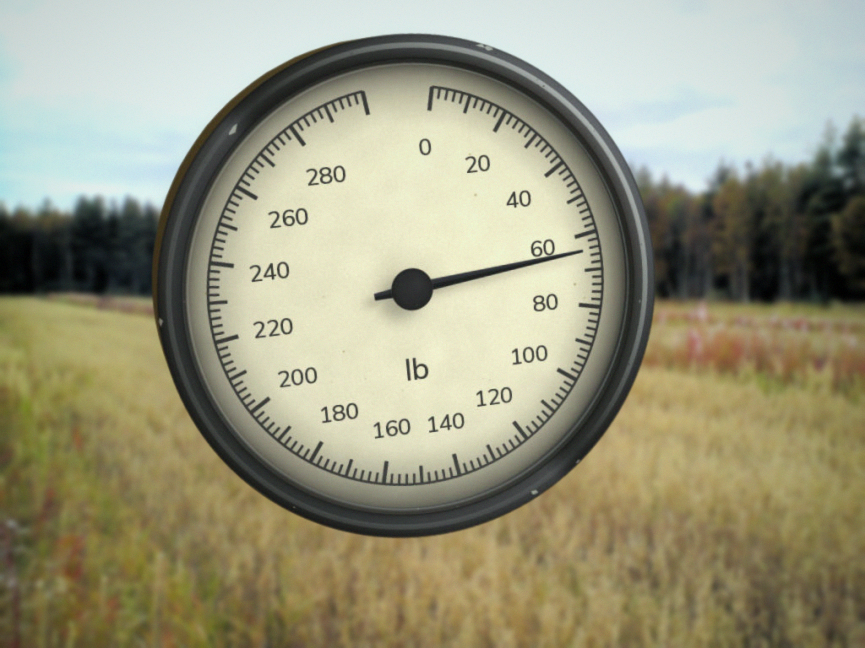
64
